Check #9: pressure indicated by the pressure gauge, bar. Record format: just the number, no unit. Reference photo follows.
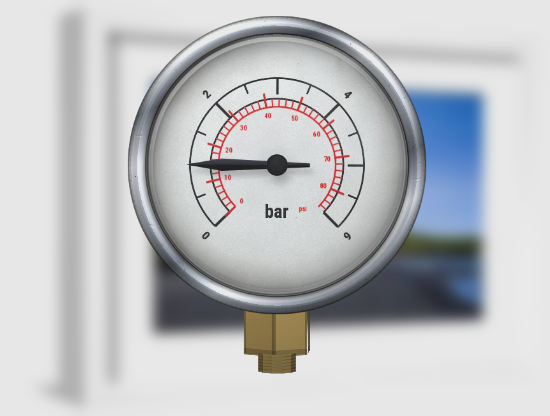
1
